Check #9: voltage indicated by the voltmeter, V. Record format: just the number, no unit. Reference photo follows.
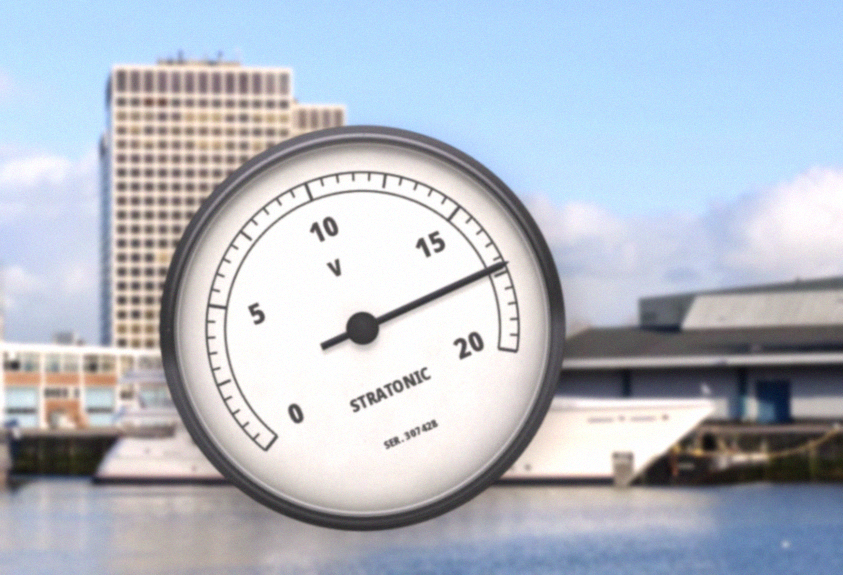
17.25
